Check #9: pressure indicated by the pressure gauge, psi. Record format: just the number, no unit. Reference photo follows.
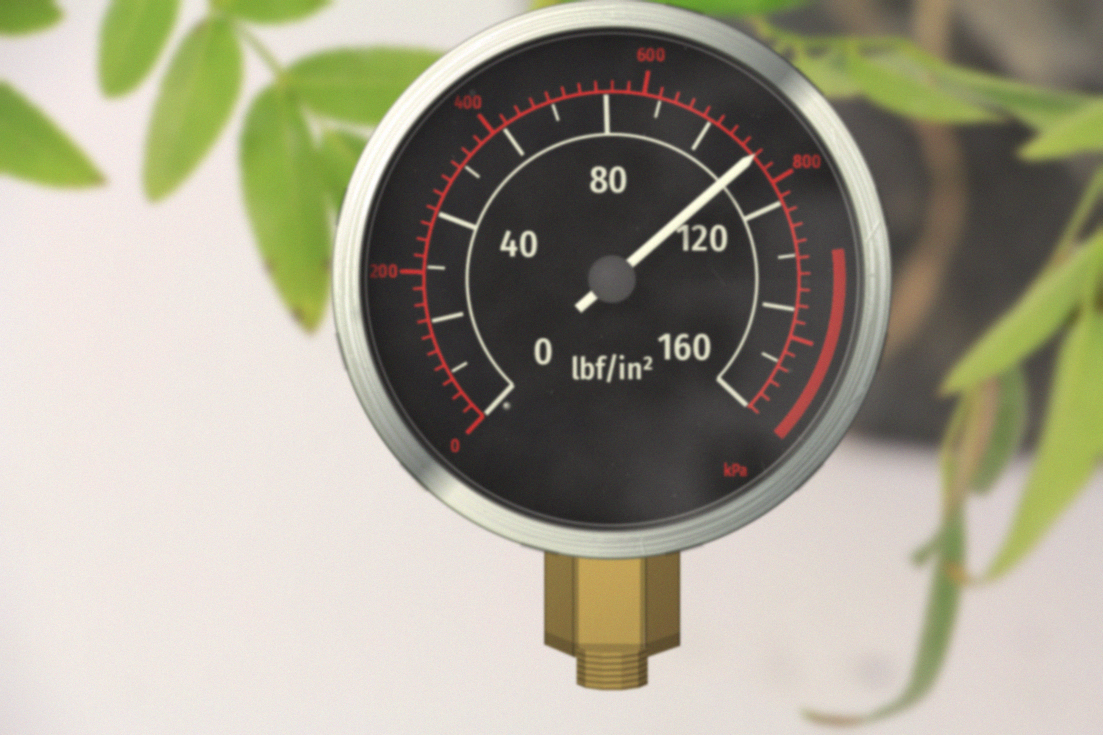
110
